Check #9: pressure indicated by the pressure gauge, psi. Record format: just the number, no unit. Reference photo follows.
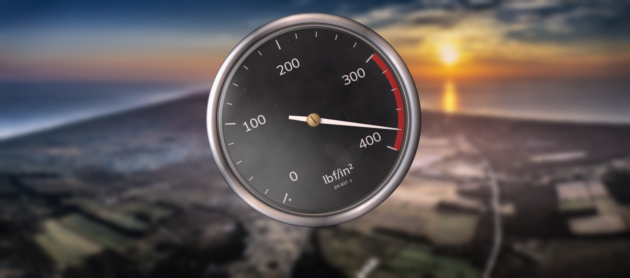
380
